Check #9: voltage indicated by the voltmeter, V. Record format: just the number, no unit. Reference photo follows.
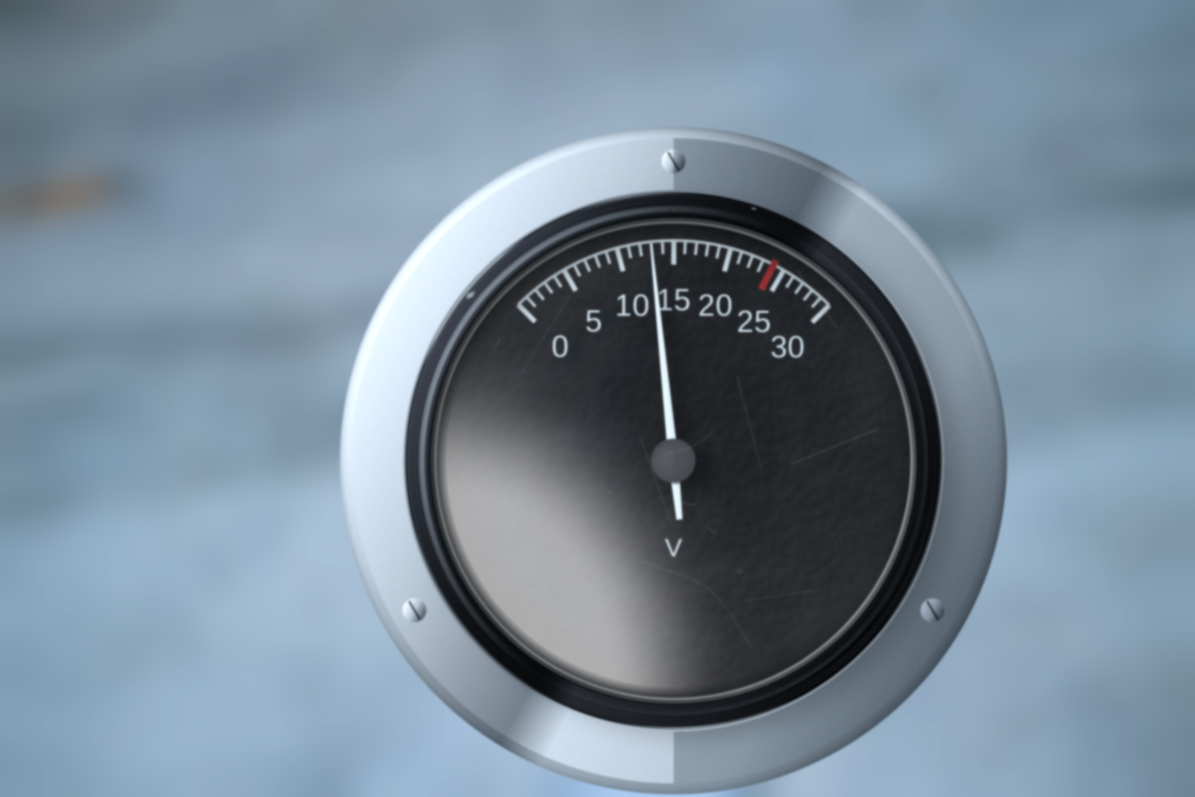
13
